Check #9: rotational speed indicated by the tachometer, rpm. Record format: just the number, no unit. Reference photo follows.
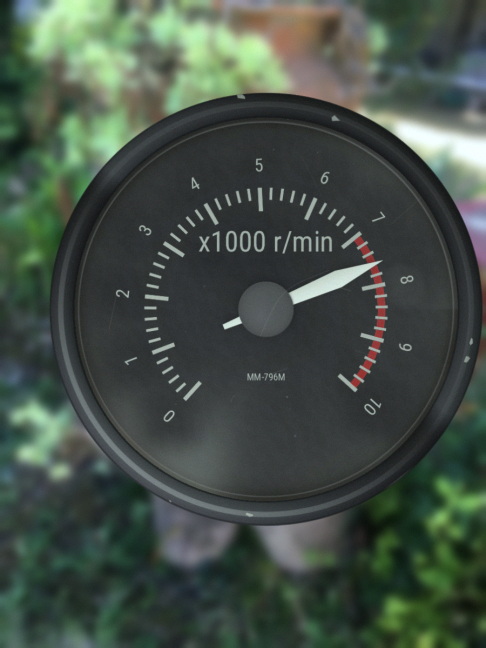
7600
